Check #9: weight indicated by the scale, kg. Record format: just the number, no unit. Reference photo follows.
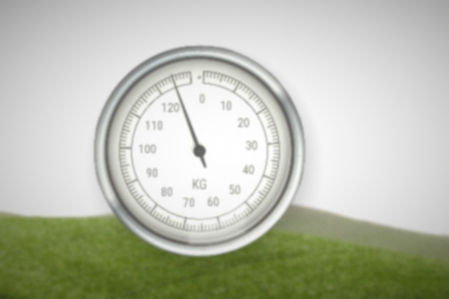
125
